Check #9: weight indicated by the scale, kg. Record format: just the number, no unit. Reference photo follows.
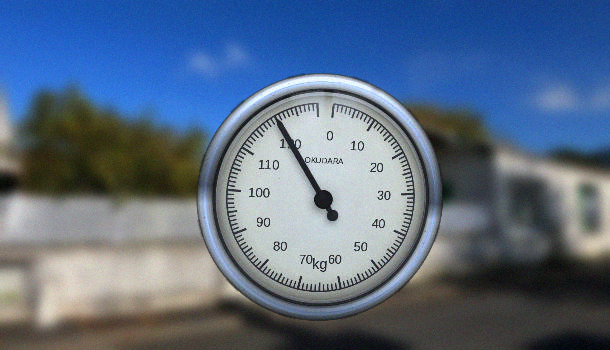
120
